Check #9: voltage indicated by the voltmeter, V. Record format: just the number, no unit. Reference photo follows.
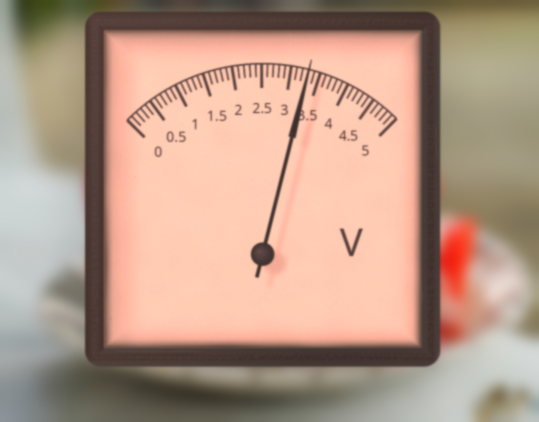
3.3
